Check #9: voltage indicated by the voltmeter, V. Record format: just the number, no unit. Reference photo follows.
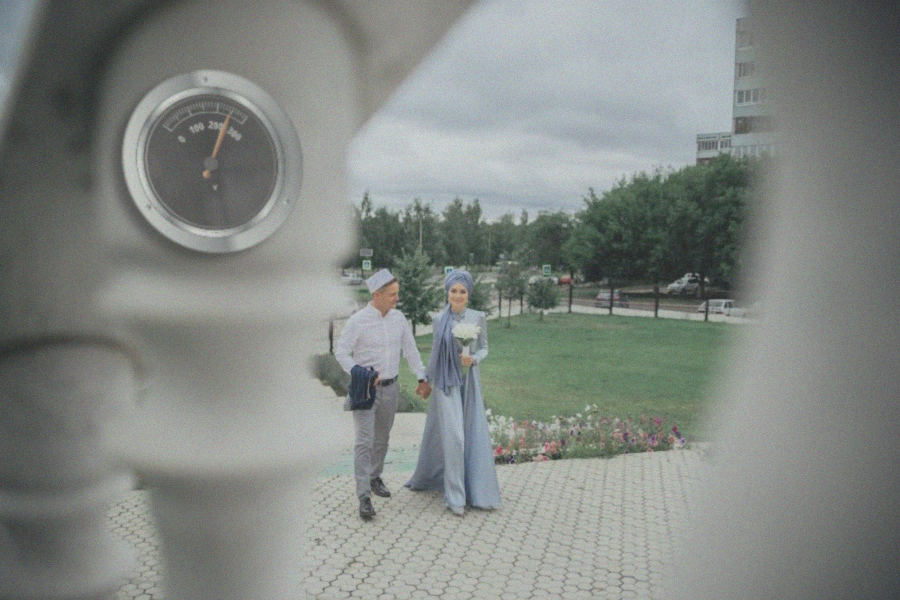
250
